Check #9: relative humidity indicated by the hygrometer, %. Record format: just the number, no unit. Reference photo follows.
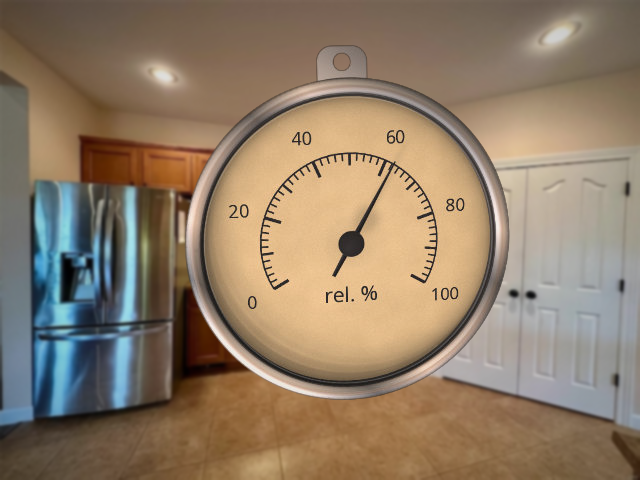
62
